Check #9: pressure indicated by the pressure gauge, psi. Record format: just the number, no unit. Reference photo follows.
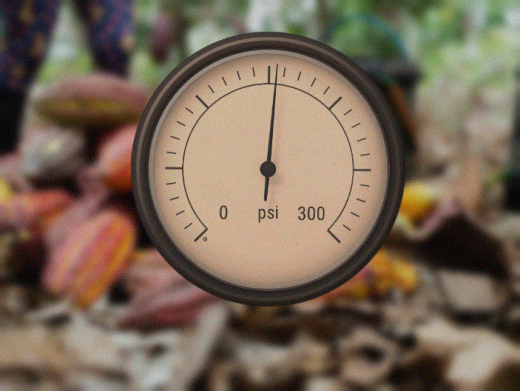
155
